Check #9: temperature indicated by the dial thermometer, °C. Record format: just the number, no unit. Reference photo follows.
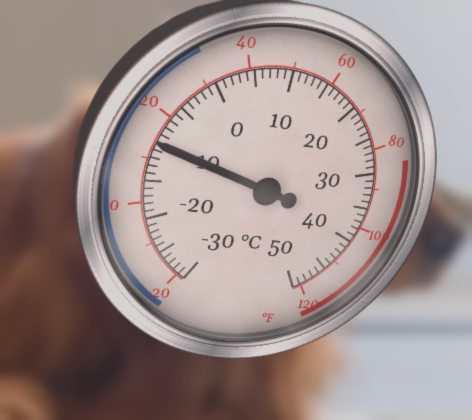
-10
